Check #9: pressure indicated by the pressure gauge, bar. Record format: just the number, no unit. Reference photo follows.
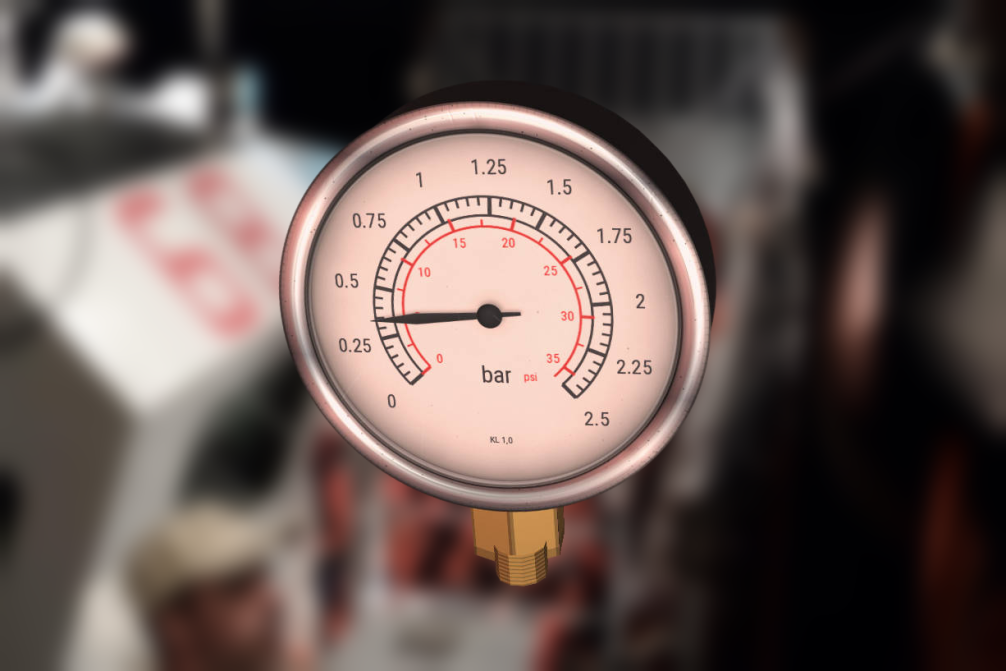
0.35
